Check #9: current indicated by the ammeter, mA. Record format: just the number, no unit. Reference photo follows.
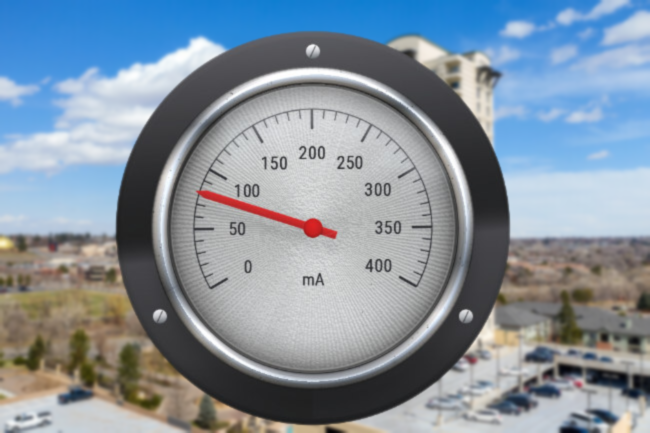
80
